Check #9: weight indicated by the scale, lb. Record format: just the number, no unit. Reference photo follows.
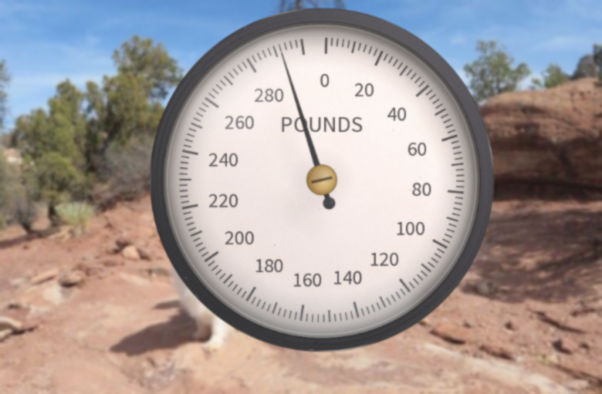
292
